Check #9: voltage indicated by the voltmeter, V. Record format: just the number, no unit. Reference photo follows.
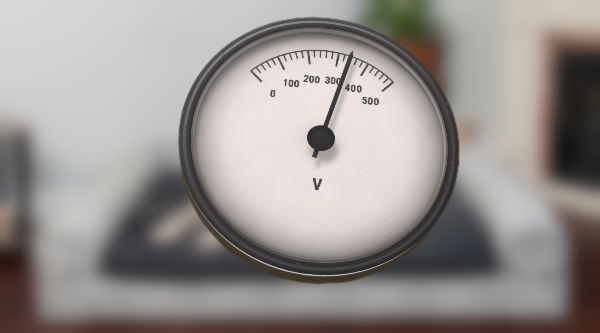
340
